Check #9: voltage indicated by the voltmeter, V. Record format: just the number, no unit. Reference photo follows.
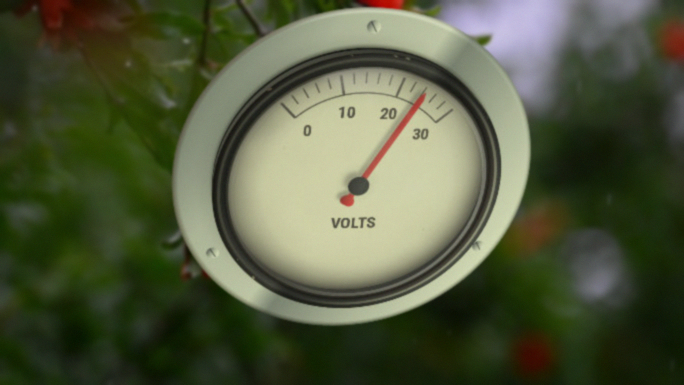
24
